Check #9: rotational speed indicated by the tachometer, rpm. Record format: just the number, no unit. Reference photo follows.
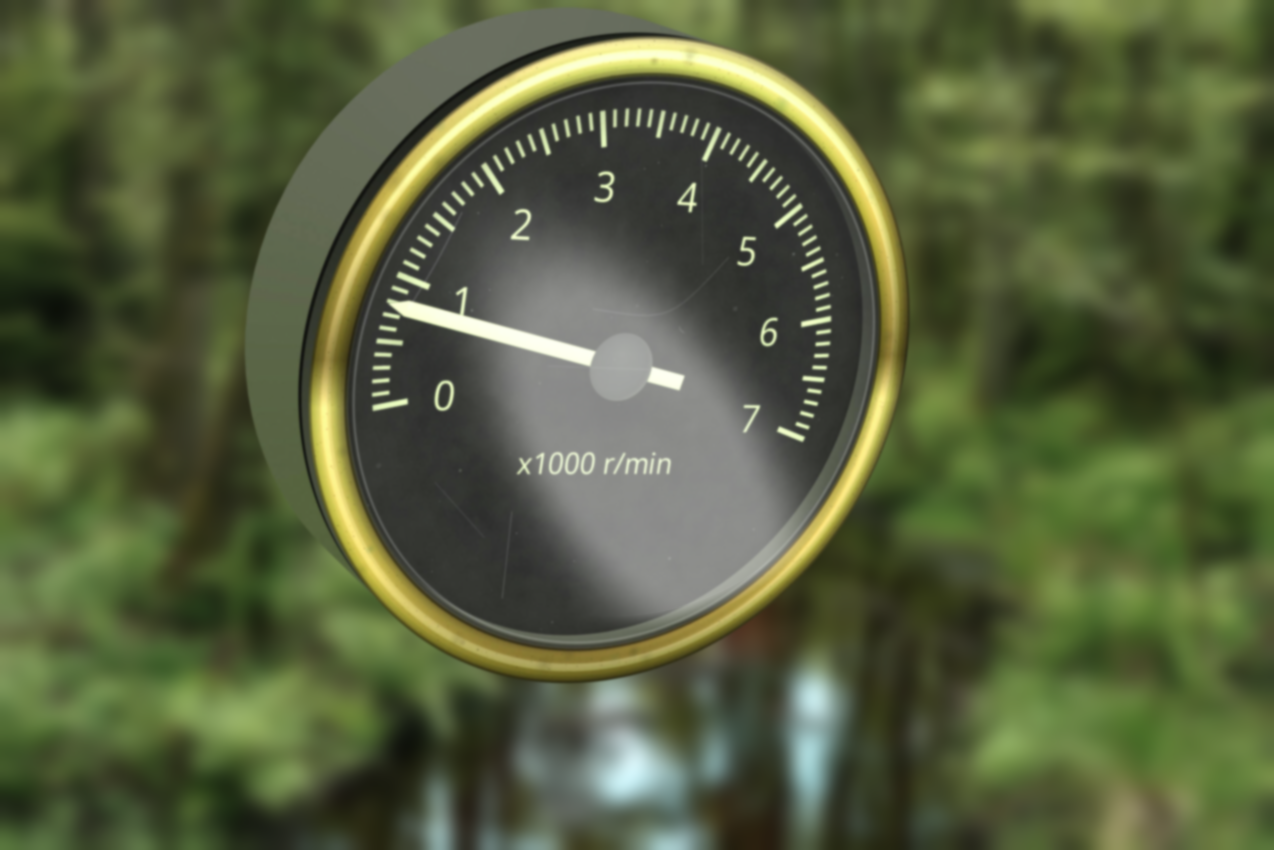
800
